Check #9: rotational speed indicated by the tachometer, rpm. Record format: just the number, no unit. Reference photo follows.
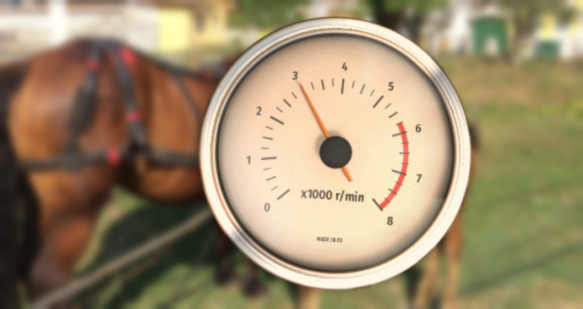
3000
